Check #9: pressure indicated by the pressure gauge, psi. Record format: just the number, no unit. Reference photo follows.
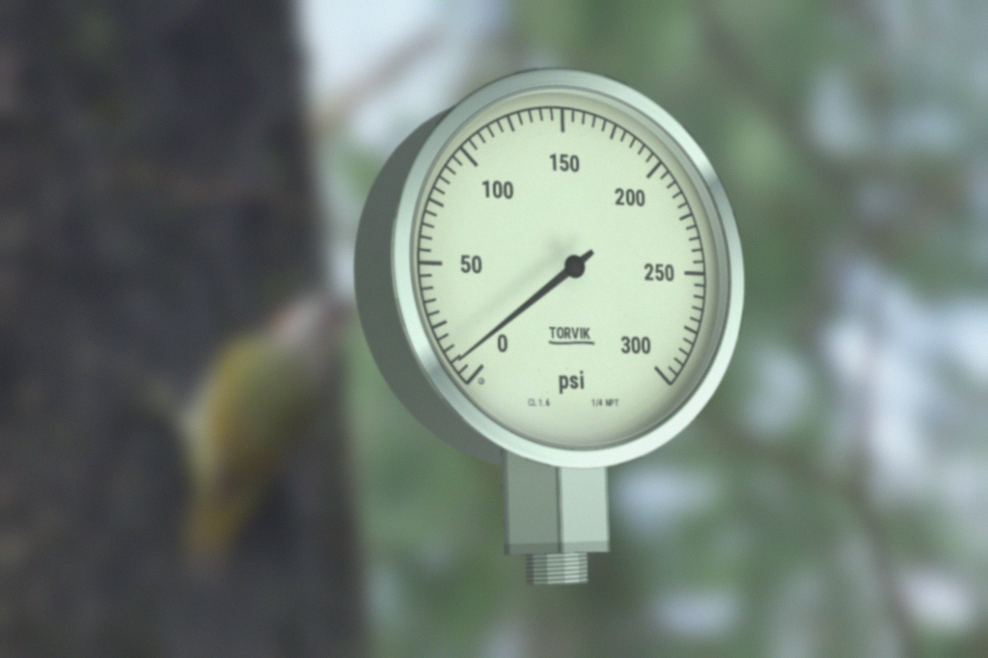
10
